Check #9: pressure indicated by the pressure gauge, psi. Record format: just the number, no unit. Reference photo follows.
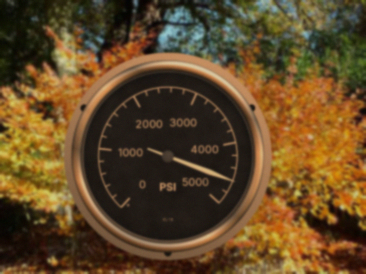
4600
